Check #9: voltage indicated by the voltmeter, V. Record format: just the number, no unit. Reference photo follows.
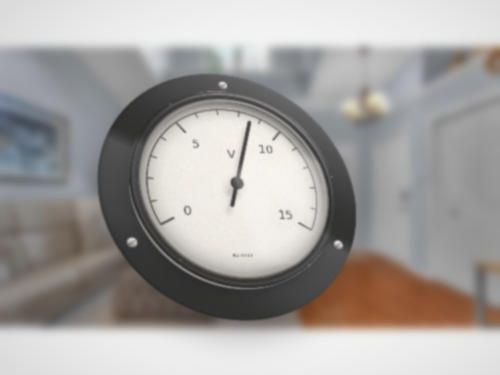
8.5
